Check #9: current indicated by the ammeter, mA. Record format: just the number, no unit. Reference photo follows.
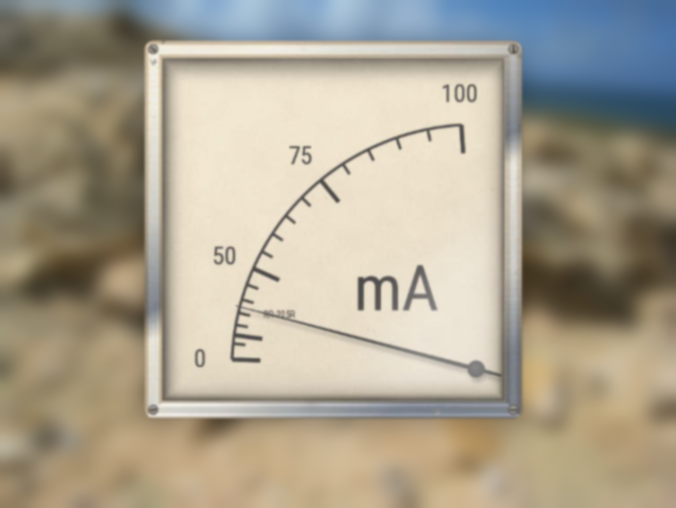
37.5
